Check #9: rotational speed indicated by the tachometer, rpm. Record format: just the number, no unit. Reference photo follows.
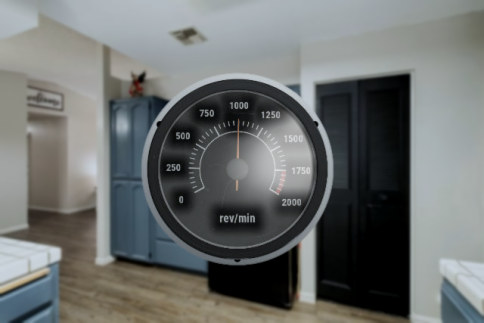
1000
